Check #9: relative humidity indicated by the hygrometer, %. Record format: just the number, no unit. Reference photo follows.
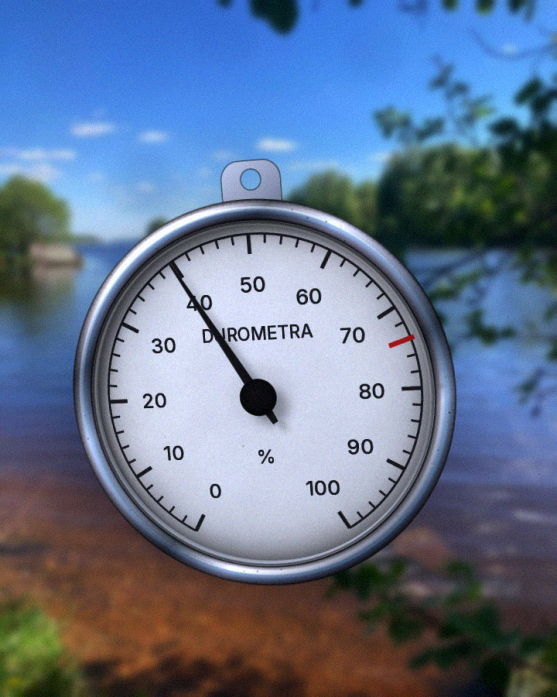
40
